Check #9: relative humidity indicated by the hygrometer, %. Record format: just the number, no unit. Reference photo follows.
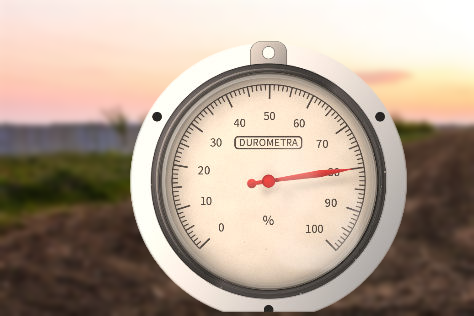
80
